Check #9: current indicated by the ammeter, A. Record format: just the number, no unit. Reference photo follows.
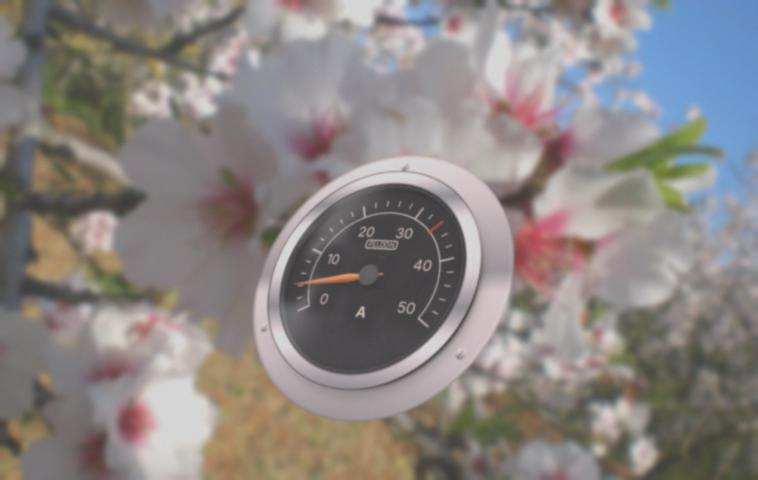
4
